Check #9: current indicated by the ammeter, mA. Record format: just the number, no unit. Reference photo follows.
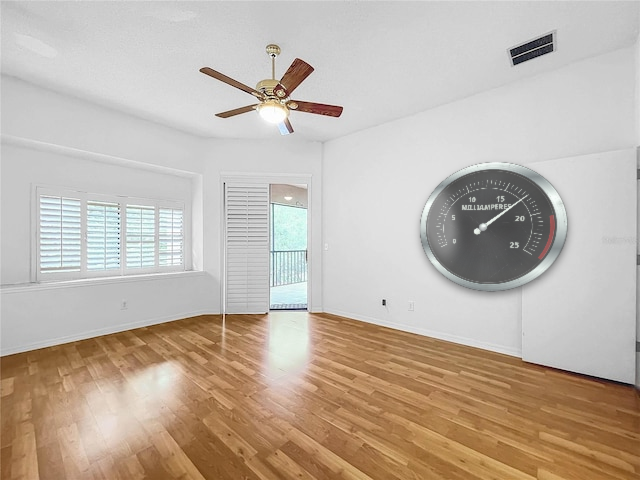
17.5
